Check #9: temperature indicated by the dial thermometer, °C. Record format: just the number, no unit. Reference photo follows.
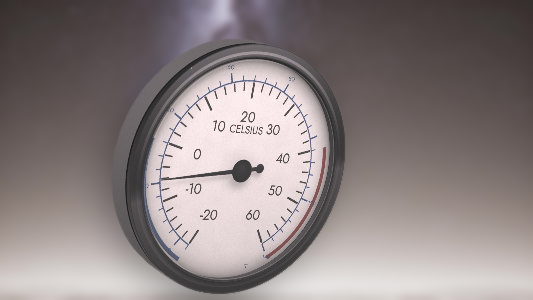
-6
